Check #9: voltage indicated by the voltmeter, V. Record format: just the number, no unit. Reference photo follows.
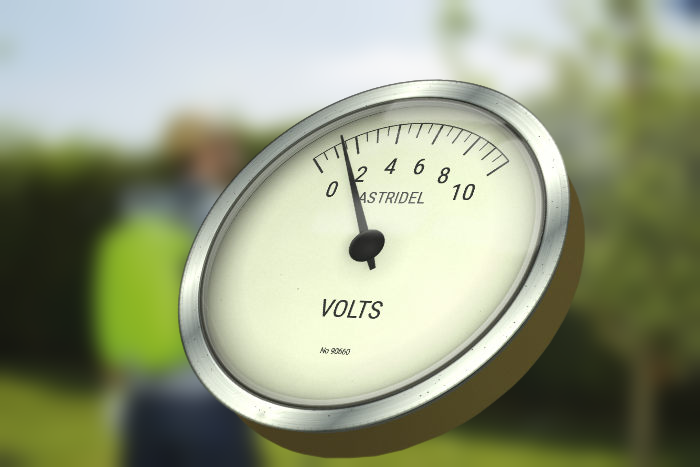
1.5
